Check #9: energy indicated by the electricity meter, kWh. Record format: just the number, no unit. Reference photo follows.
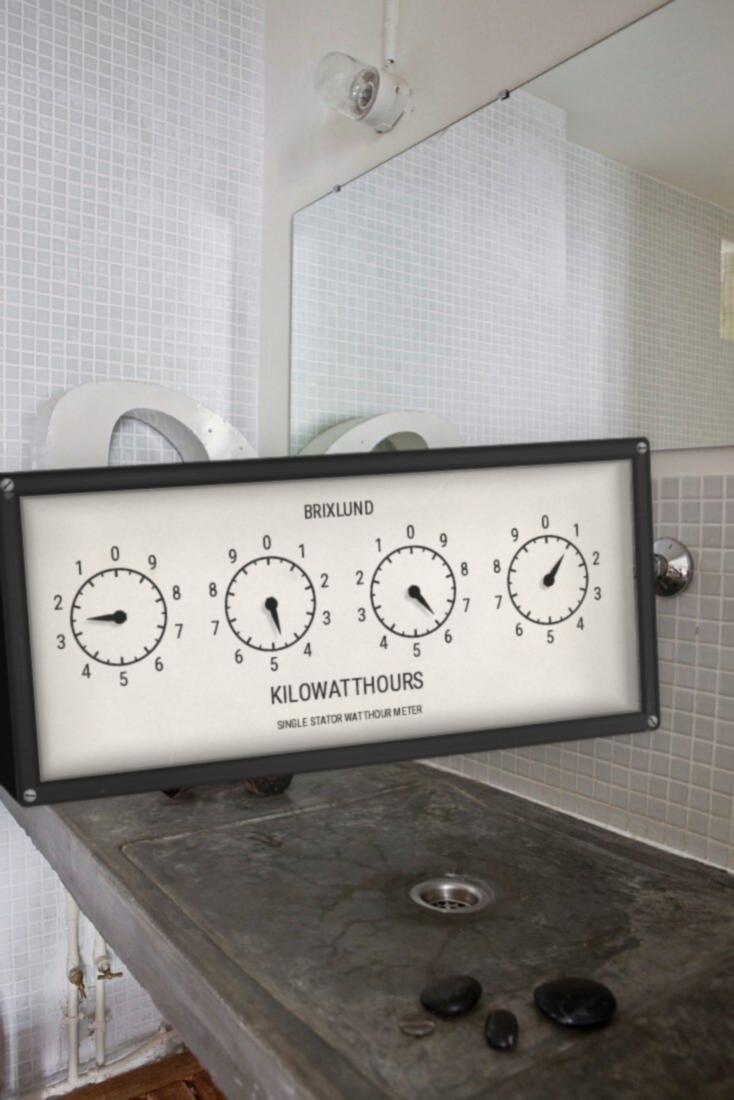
2461
